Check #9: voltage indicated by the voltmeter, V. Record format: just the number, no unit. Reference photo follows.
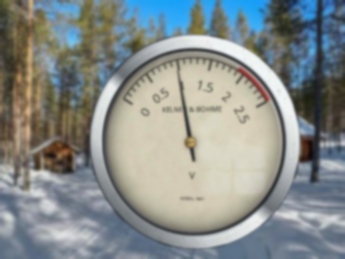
1
